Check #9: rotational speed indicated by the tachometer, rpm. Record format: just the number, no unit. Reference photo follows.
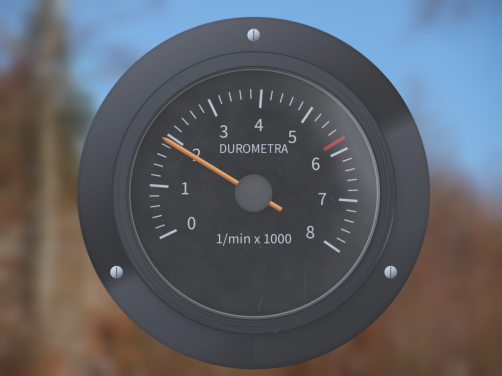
1900
